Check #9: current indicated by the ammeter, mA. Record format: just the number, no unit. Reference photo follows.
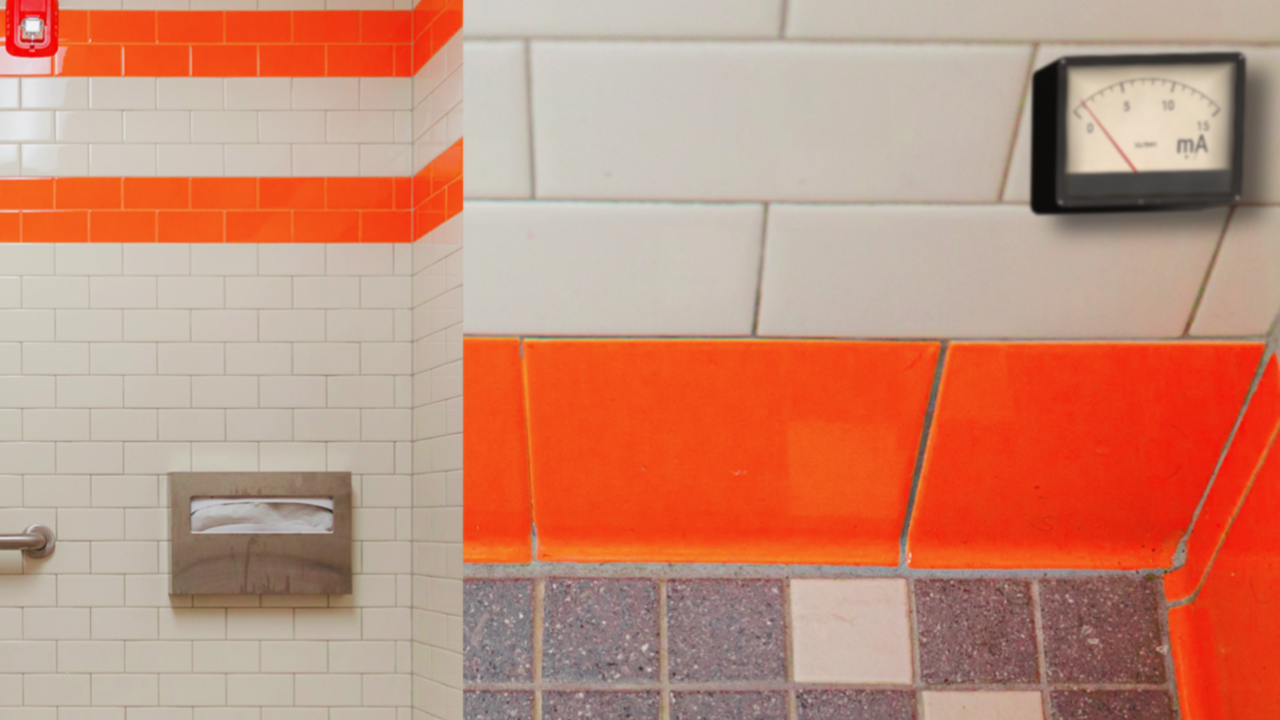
1
